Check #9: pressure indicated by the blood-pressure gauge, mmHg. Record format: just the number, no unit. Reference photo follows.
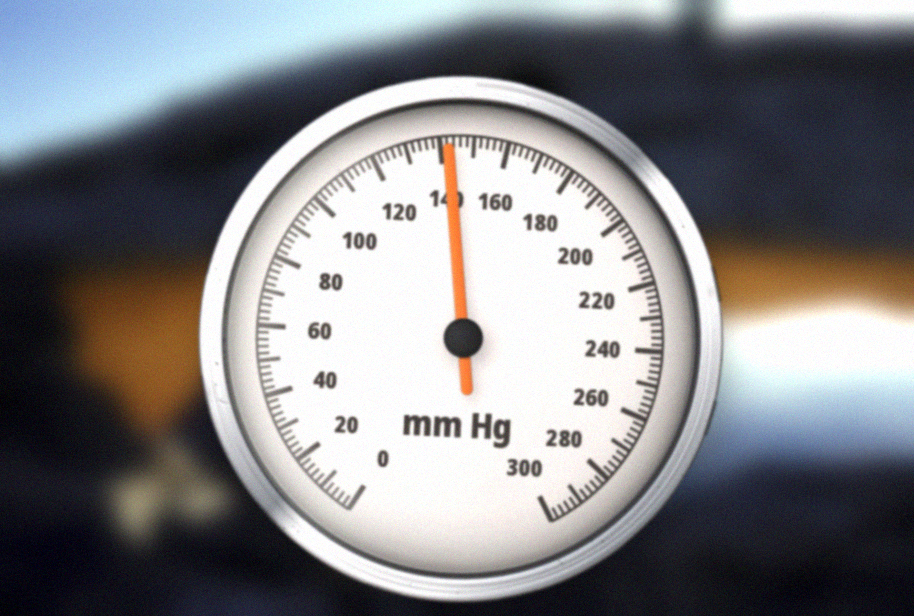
142
